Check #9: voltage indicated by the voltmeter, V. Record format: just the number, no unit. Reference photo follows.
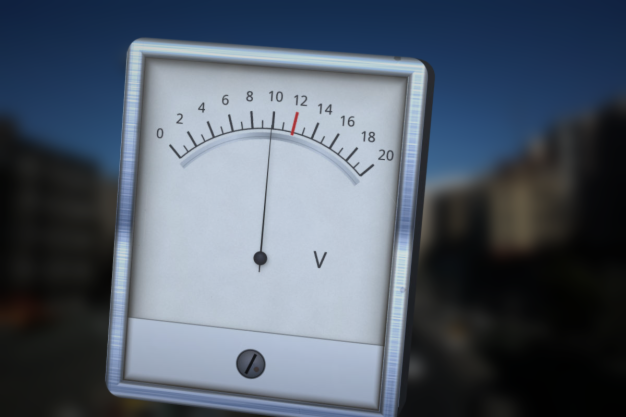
10
